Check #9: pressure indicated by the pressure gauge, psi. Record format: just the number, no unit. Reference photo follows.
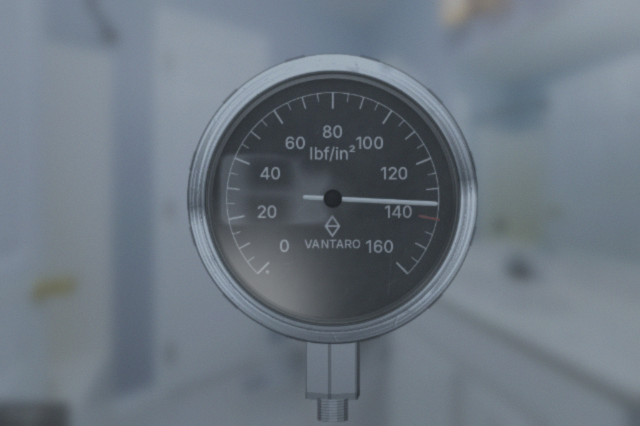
135
